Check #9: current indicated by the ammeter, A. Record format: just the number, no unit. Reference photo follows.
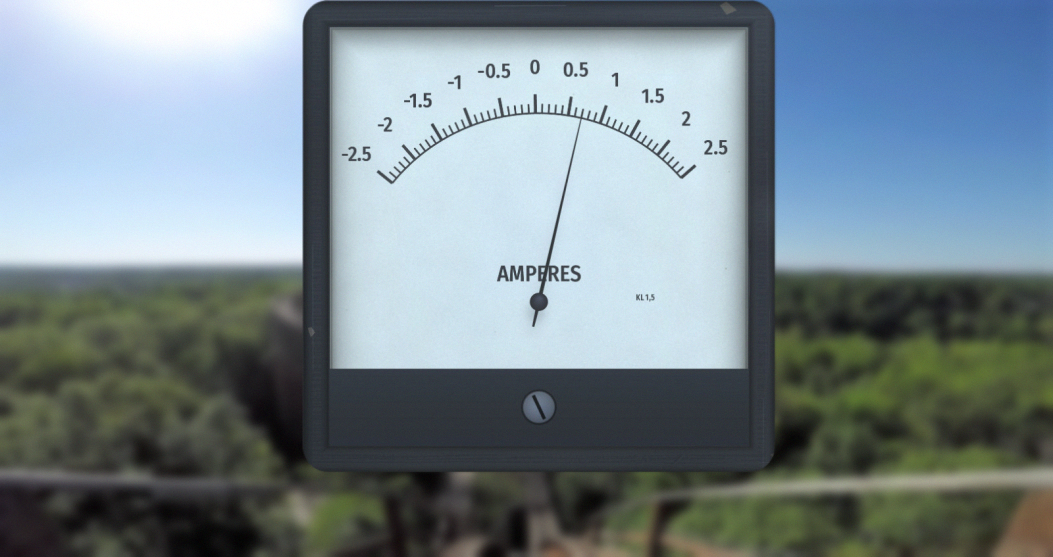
0.7
